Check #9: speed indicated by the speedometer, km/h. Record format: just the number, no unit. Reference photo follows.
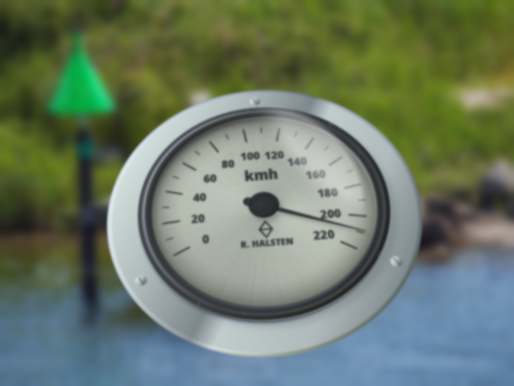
210
